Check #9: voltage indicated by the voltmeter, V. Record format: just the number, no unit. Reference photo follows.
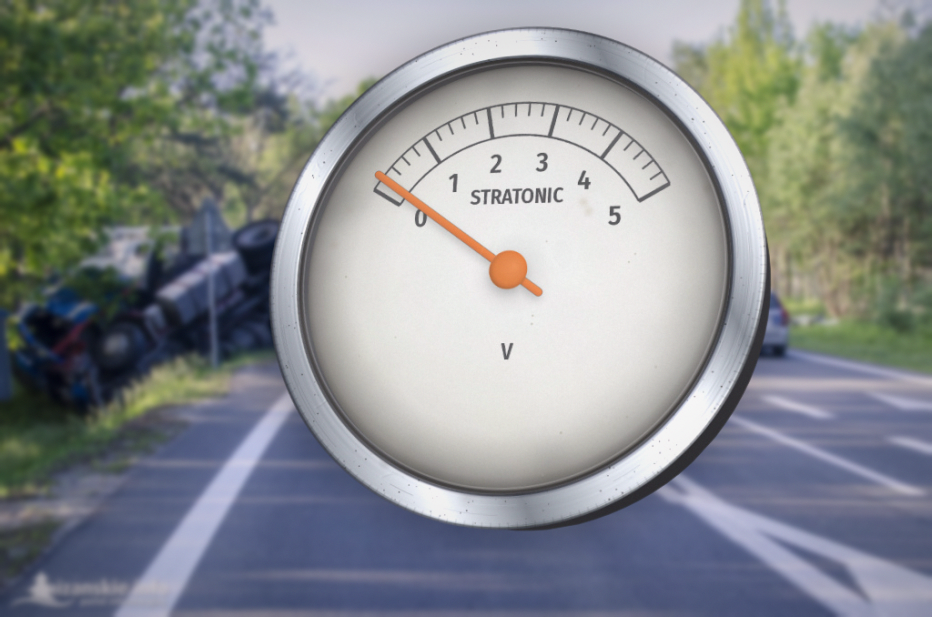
0.2
